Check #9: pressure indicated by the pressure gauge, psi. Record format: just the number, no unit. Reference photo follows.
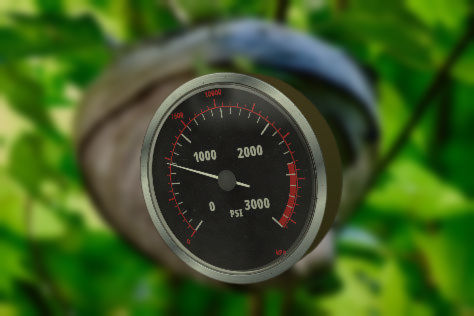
700
